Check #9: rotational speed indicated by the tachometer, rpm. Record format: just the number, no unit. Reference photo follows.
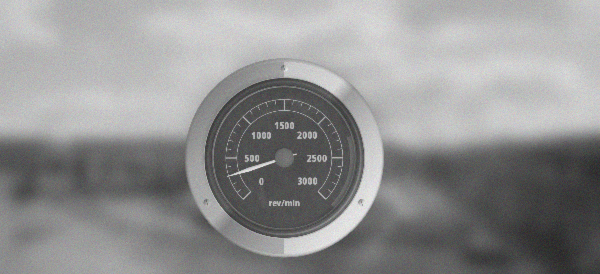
300
